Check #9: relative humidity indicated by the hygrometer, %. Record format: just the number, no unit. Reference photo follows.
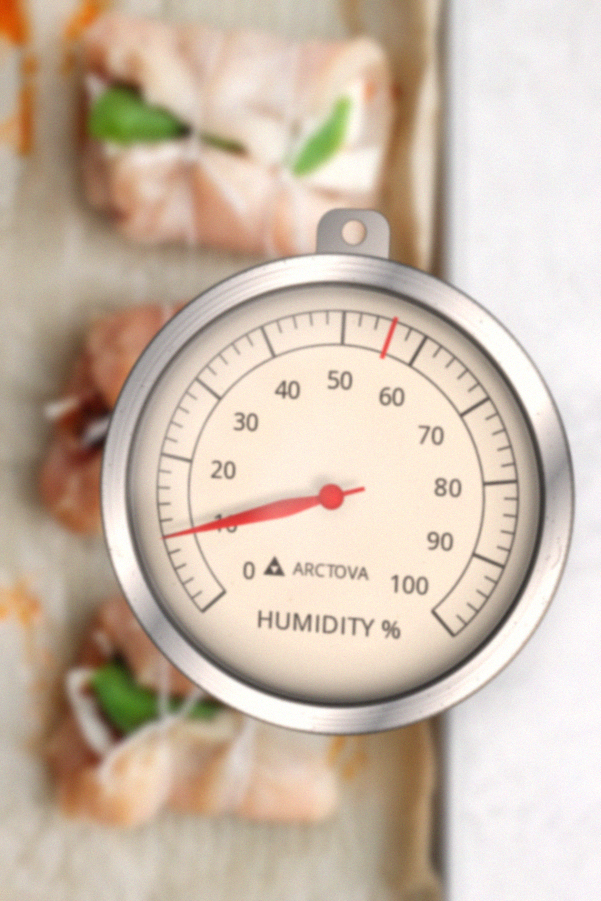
10
